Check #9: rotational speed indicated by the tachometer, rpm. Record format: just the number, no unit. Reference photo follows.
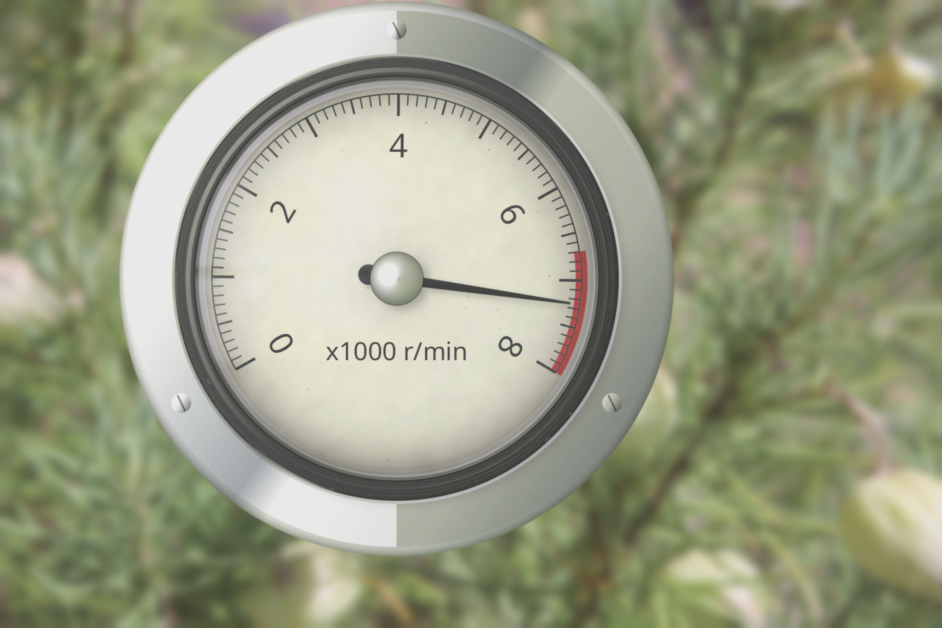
7250
